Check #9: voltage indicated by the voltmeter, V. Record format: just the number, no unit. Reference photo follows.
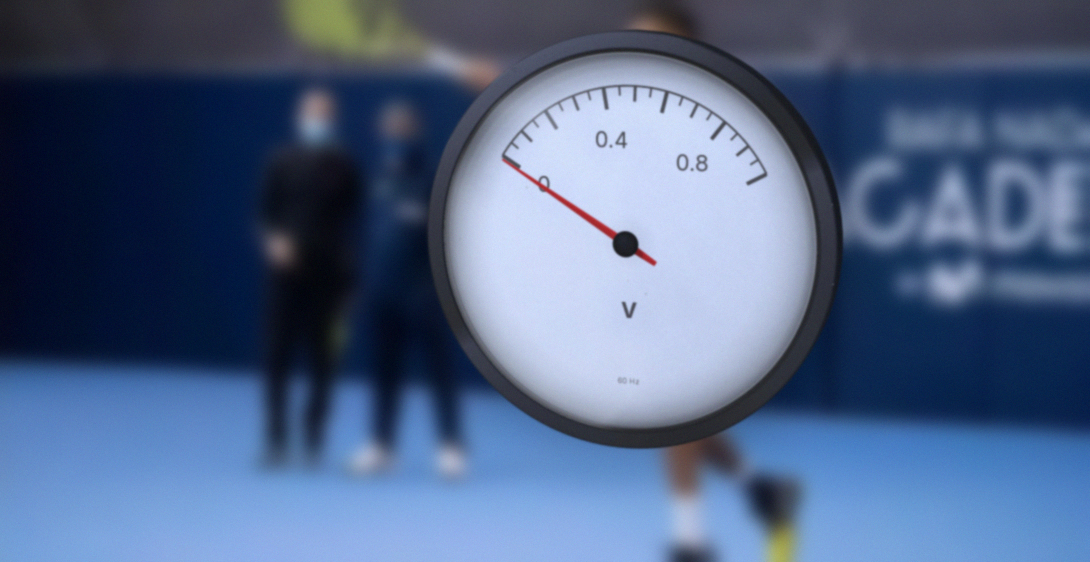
0
